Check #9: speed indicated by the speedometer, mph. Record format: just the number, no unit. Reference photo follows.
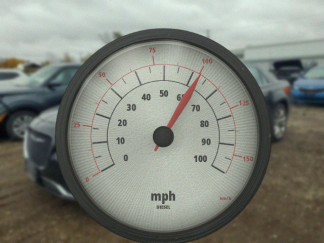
62.5
